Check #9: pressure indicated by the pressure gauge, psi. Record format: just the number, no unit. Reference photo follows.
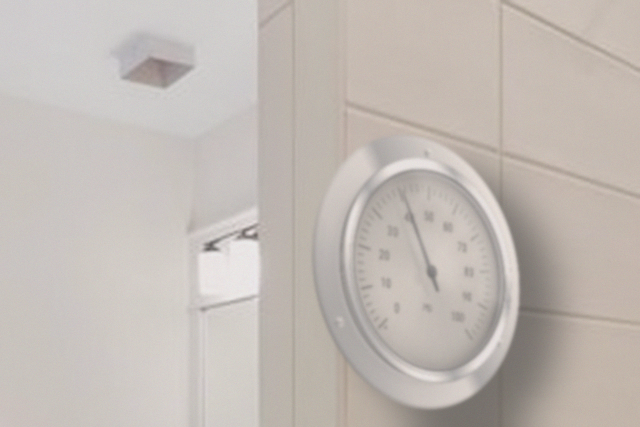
40
